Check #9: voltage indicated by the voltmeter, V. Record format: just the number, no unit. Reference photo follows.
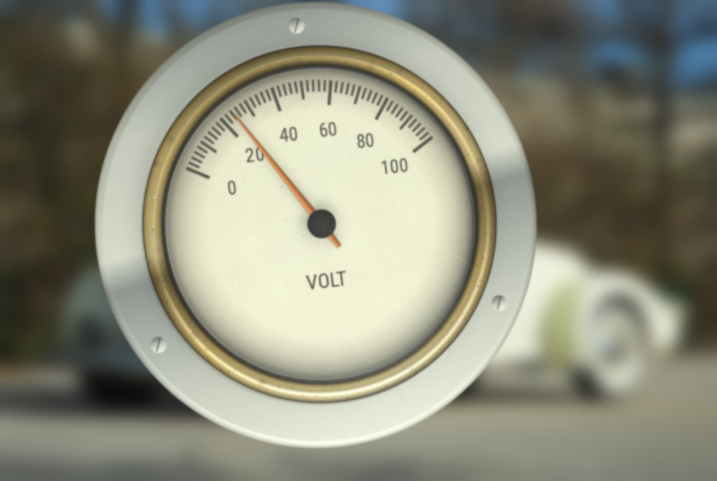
24
